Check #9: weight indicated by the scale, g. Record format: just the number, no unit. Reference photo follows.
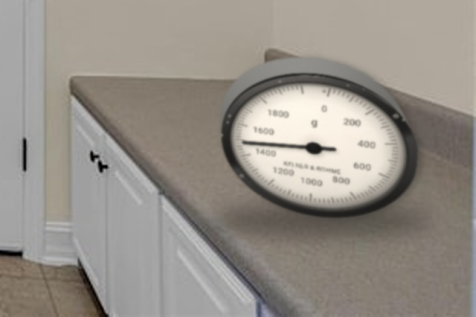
1500
